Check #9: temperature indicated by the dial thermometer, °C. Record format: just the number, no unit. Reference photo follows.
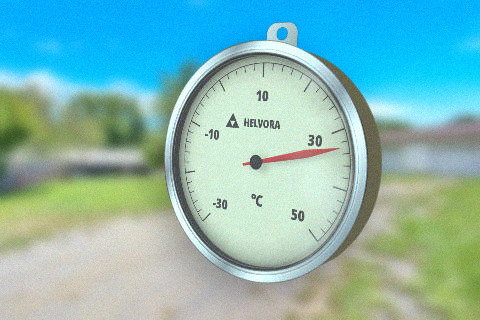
33
